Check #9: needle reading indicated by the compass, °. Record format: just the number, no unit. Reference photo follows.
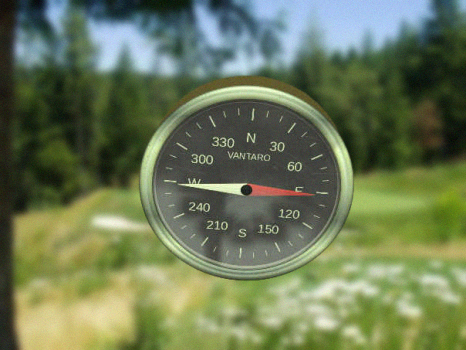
90
